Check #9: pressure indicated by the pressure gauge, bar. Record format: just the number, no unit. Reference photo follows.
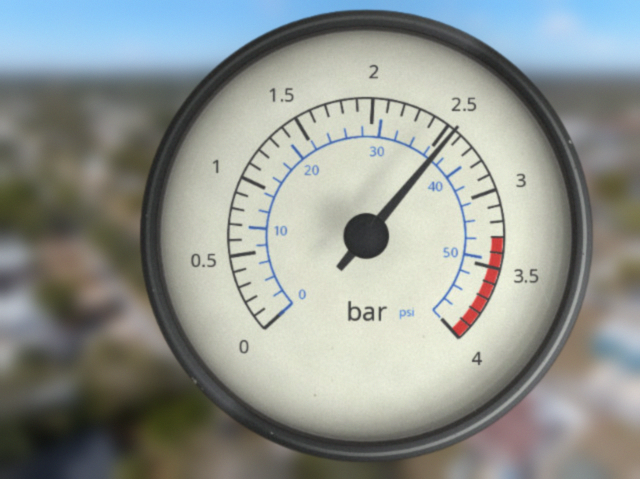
2.55
